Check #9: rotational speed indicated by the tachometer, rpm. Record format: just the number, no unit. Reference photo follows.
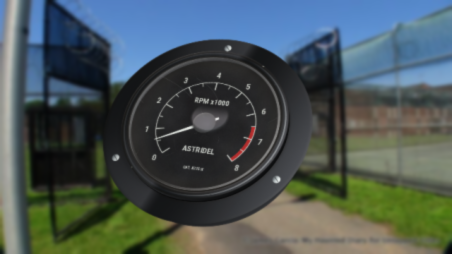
500
